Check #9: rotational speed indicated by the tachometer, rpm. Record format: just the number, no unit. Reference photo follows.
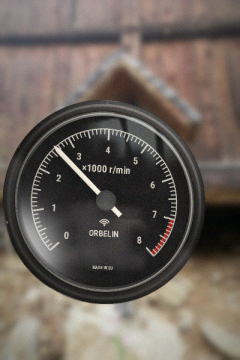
2600
